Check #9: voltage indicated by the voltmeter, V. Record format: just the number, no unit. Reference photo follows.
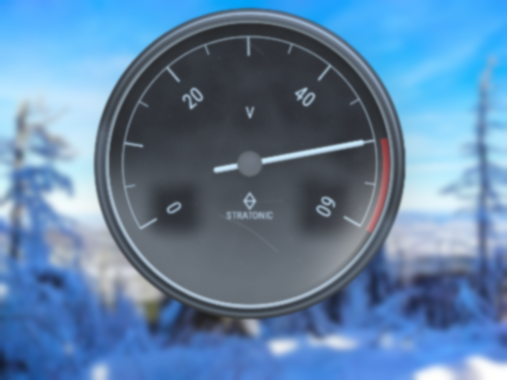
50
